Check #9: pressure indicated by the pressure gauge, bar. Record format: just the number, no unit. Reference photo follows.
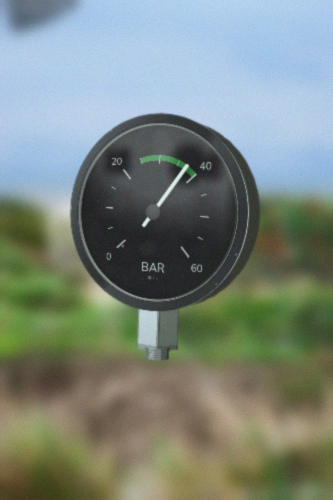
37.5
